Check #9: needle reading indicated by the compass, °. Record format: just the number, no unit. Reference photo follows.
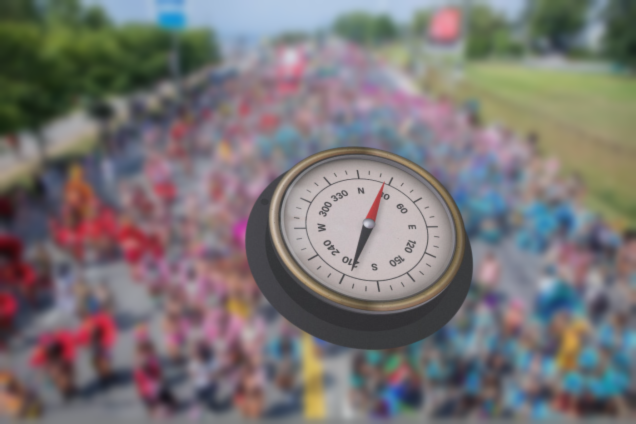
25
